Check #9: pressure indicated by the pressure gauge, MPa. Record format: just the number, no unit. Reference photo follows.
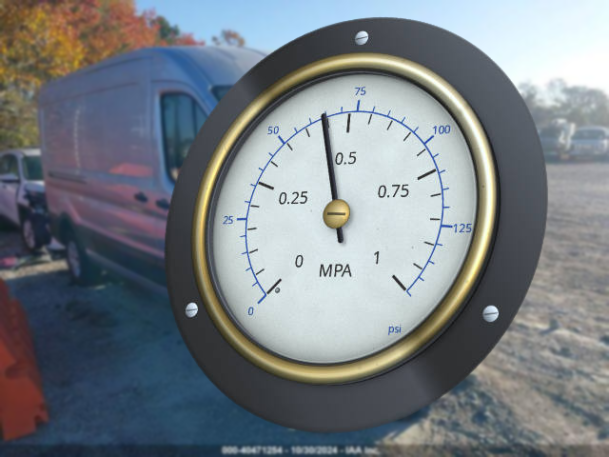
0.45
